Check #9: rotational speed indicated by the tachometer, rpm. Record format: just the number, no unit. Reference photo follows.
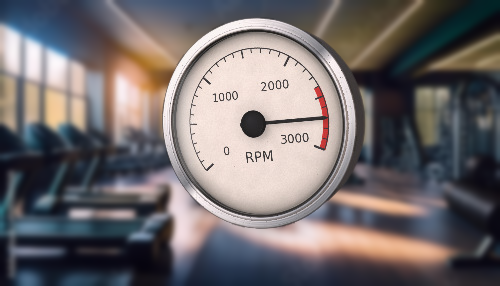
2700
